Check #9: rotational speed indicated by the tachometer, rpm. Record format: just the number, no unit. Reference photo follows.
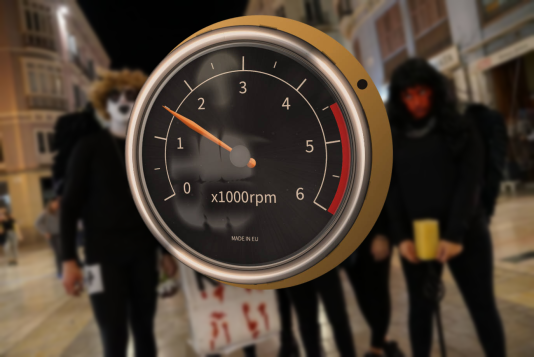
1500
